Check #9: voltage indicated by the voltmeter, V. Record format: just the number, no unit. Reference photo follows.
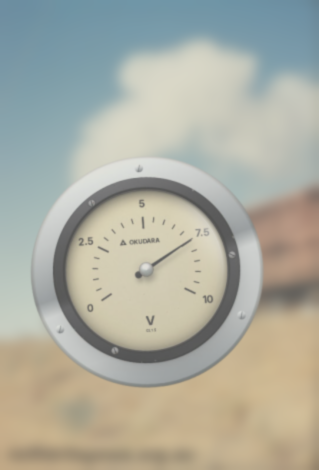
7.5
